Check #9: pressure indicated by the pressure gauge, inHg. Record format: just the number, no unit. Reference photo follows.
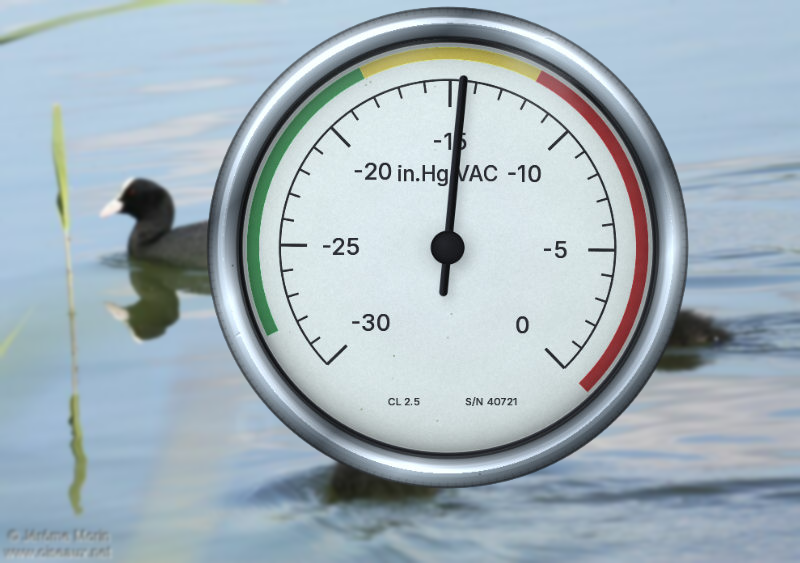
-14.5
